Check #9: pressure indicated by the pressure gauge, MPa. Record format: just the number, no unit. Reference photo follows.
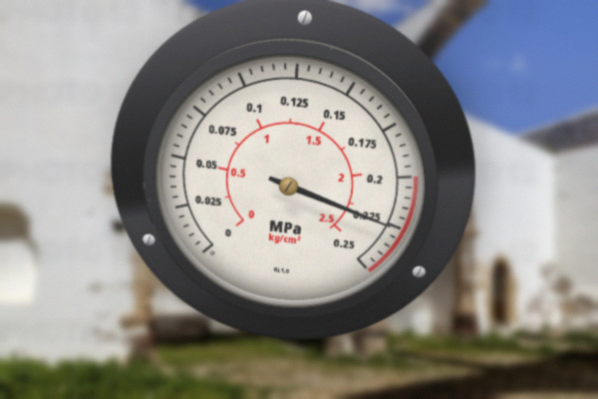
0.225
